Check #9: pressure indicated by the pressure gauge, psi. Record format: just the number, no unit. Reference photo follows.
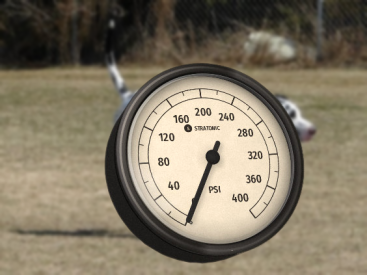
0
